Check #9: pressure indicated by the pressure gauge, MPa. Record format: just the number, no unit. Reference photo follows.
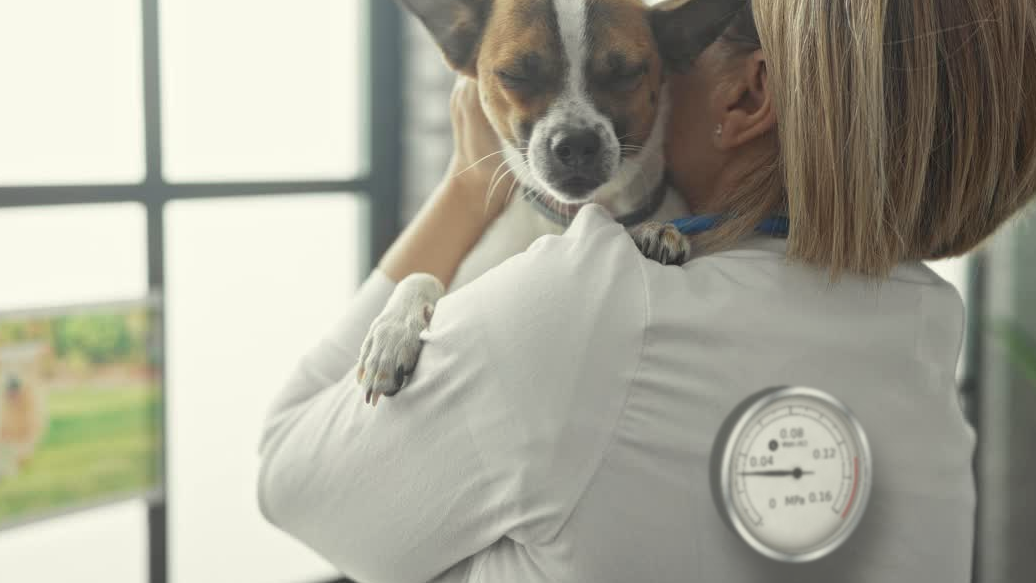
0.03
